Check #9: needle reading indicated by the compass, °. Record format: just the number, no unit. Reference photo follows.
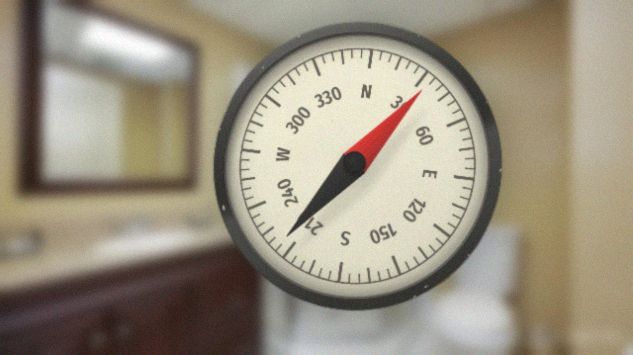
35
